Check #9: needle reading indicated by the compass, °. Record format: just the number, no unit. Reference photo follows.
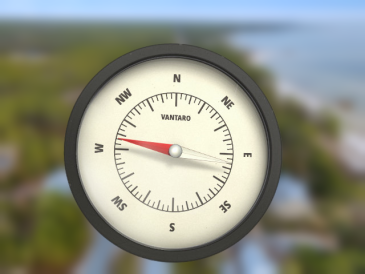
280
